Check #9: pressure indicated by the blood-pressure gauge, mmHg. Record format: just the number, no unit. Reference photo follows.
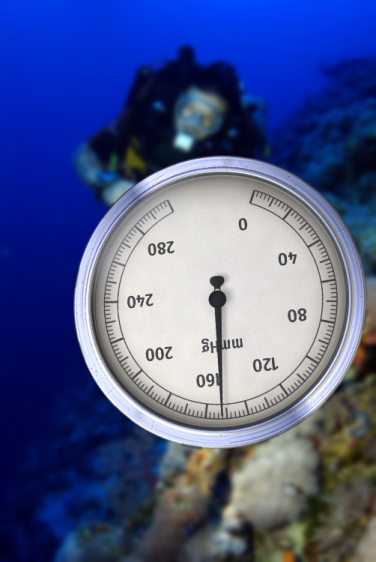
152
